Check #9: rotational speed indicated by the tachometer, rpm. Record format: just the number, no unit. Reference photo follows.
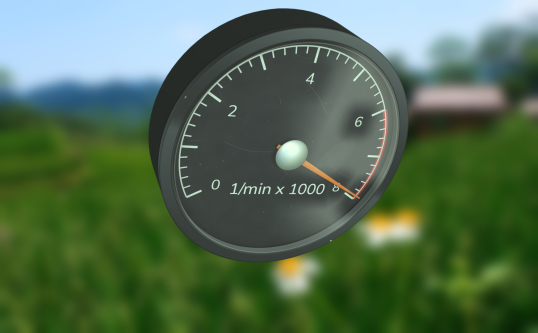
7900
